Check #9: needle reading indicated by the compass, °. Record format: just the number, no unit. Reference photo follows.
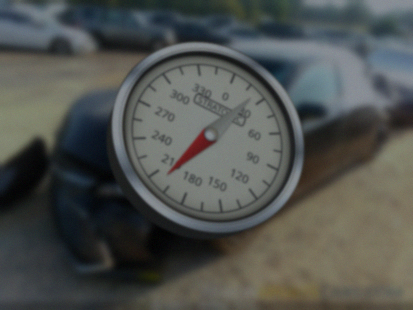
202.5
